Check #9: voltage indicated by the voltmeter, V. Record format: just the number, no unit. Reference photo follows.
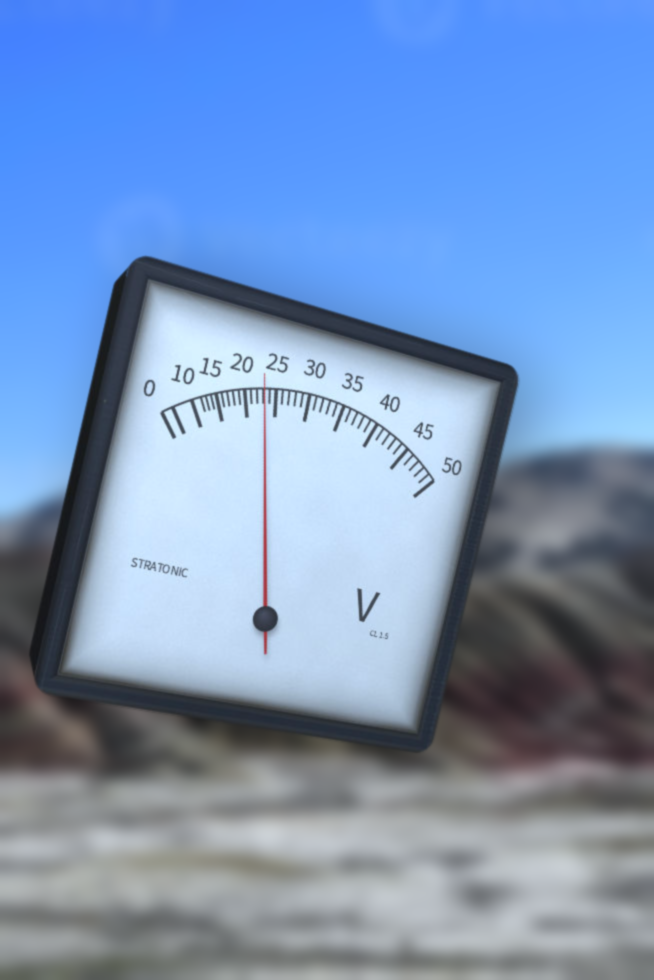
23
